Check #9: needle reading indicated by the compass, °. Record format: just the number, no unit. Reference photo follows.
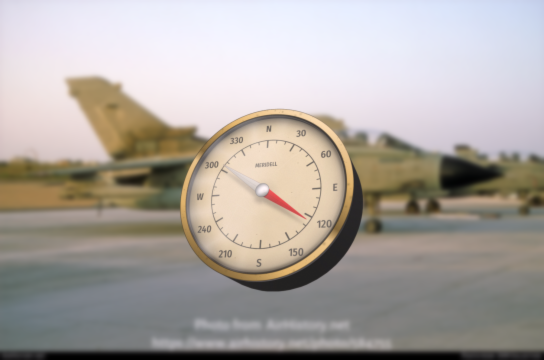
125
